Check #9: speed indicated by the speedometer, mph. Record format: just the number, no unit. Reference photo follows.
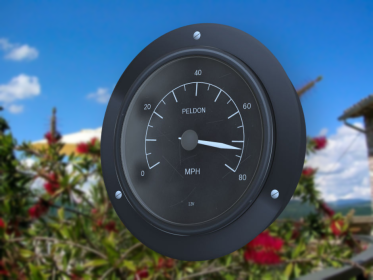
72.5
